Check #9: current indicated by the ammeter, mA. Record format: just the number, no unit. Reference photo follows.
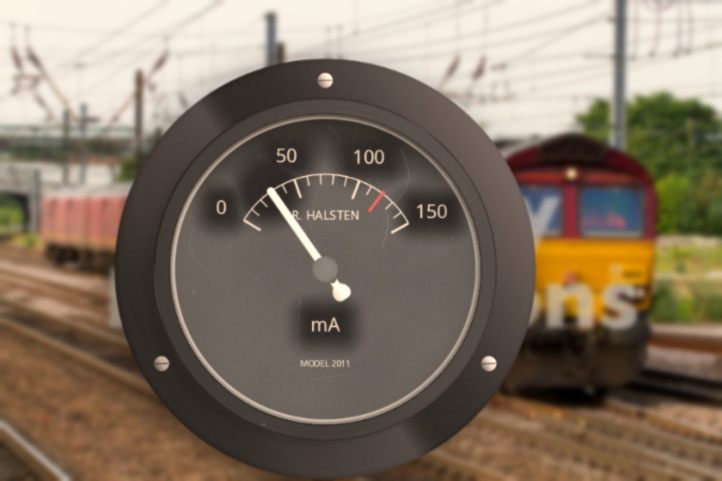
30
